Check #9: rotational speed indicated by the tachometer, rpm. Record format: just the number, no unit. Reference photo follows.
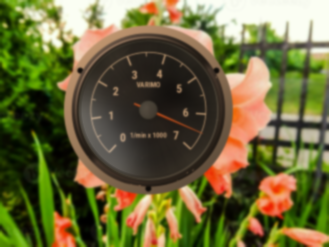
6500
